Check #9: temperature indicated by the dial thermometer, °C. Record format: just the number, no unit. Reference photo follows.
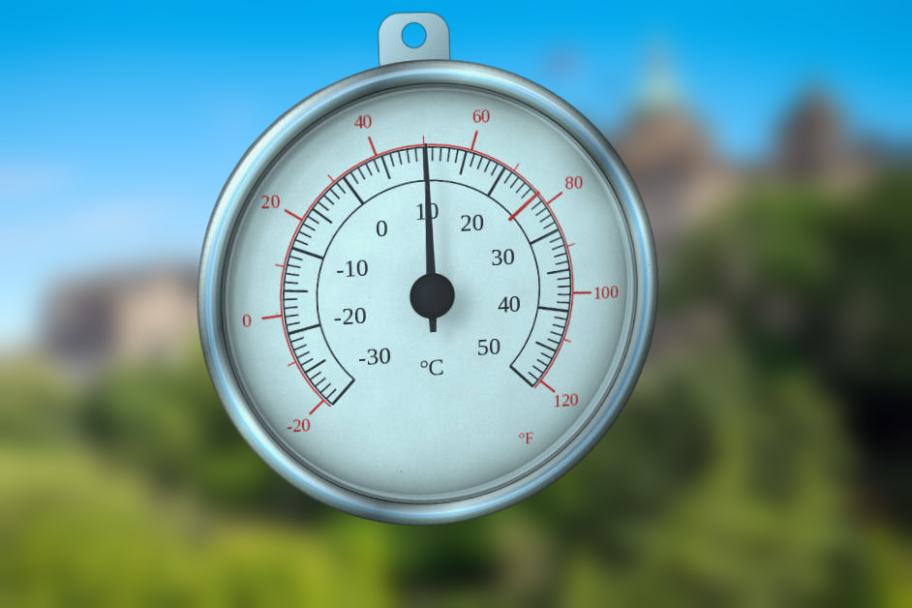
10
